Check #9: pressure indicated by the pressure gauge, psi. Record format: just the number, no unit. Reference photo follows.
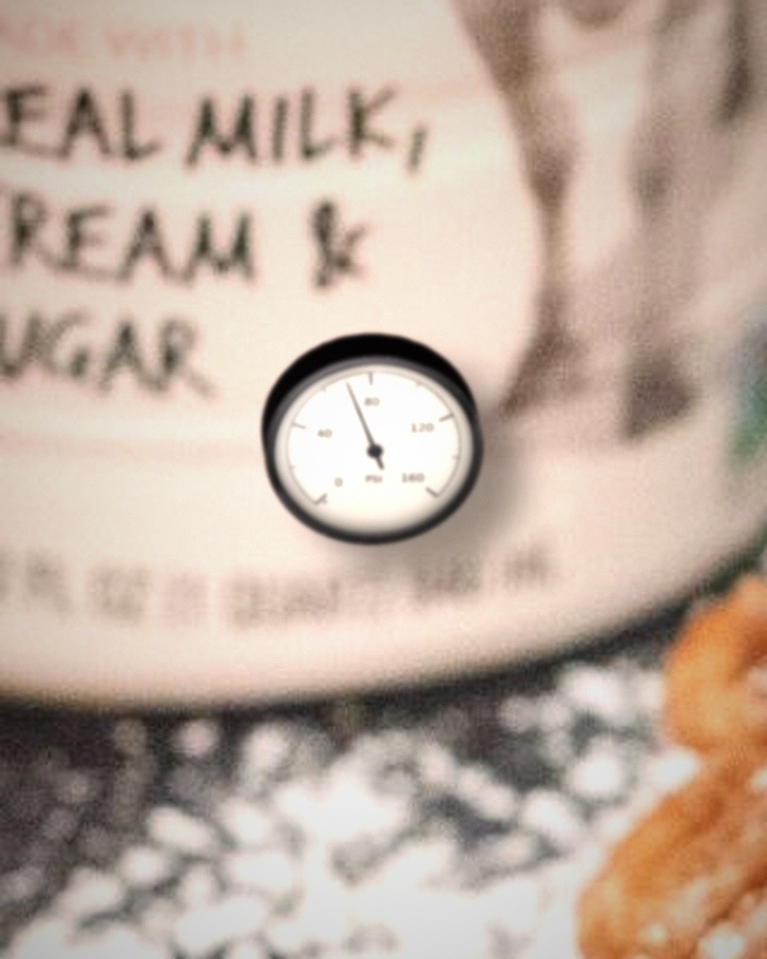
70
